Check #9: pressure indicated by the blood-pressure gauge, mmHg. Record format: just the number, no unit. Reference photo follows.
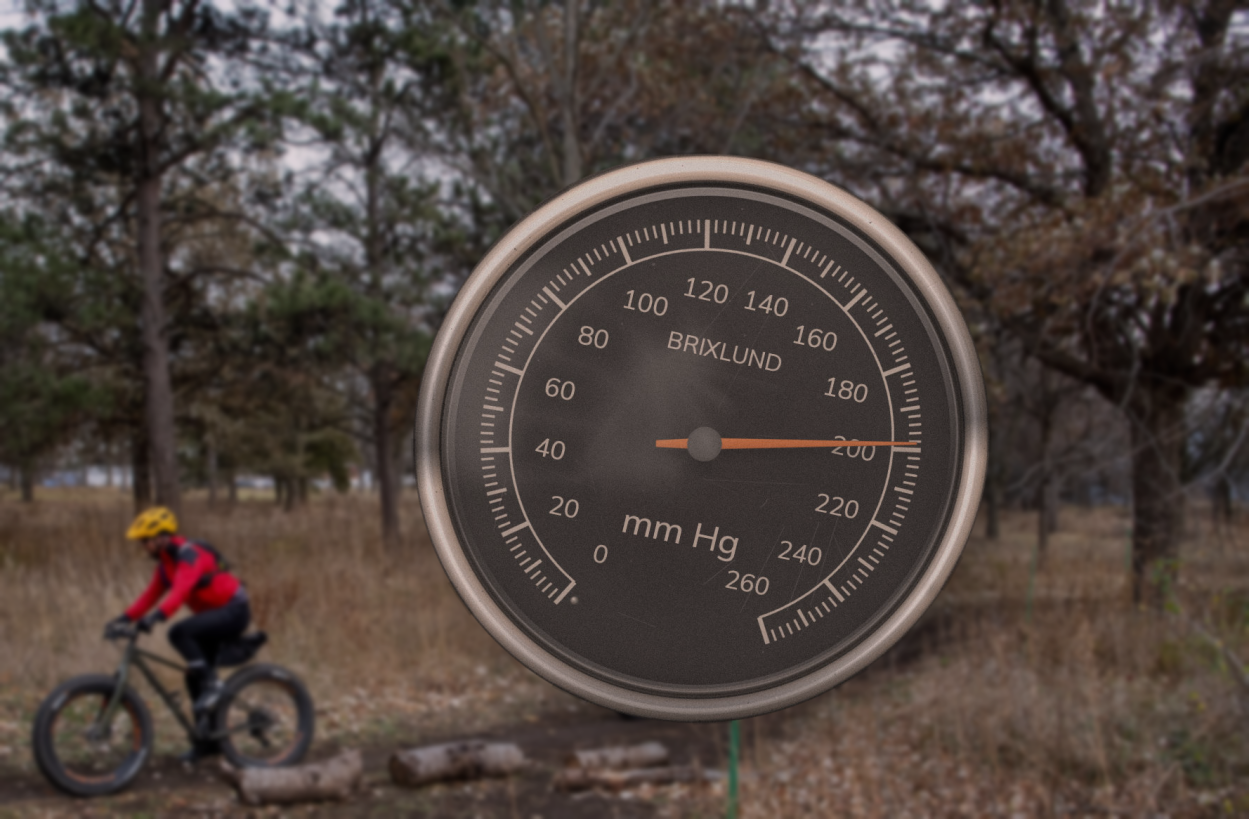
198
